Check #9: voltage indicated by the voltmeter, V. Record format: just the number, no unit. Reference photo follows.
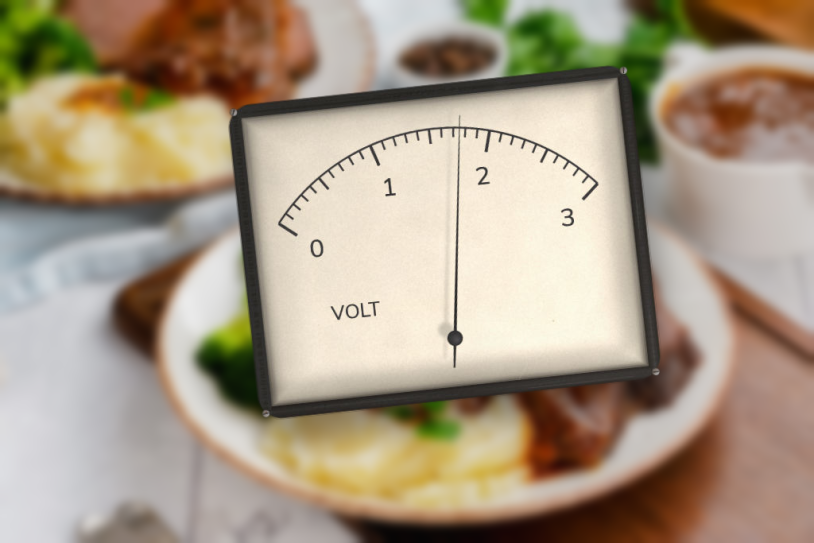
1.75
